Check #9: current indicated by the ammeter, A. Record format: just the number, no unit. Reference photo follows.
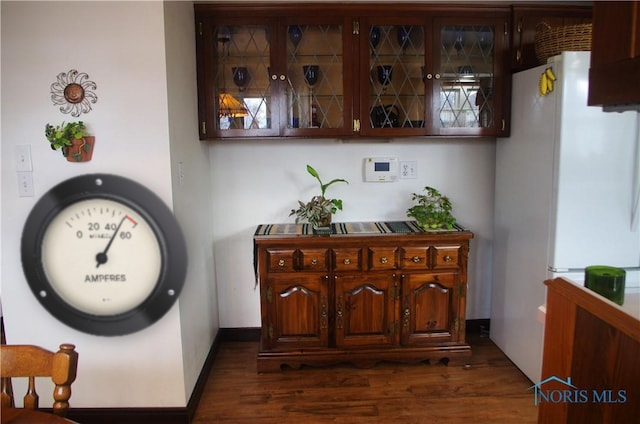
50
